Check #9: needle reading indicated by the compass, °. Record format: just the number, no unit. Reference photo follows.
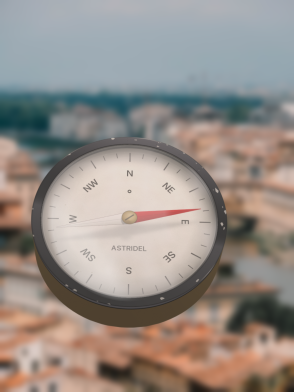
80
